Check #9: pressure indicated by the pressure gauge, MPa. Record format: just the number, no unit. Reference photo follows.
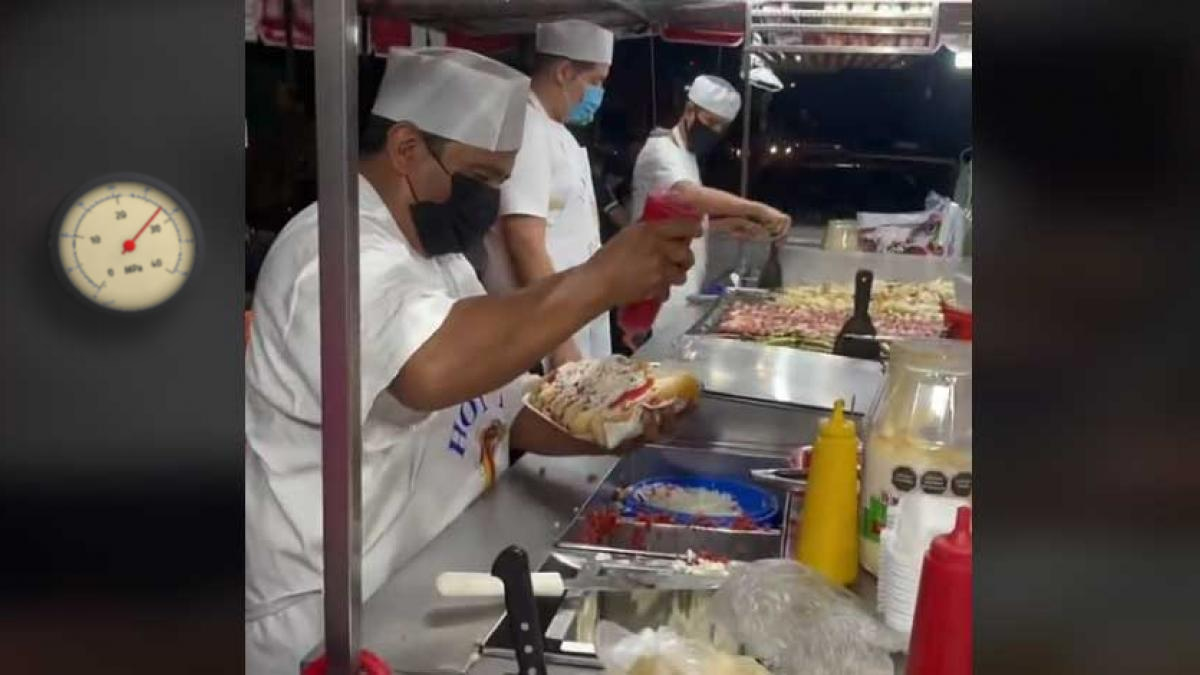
27.5
